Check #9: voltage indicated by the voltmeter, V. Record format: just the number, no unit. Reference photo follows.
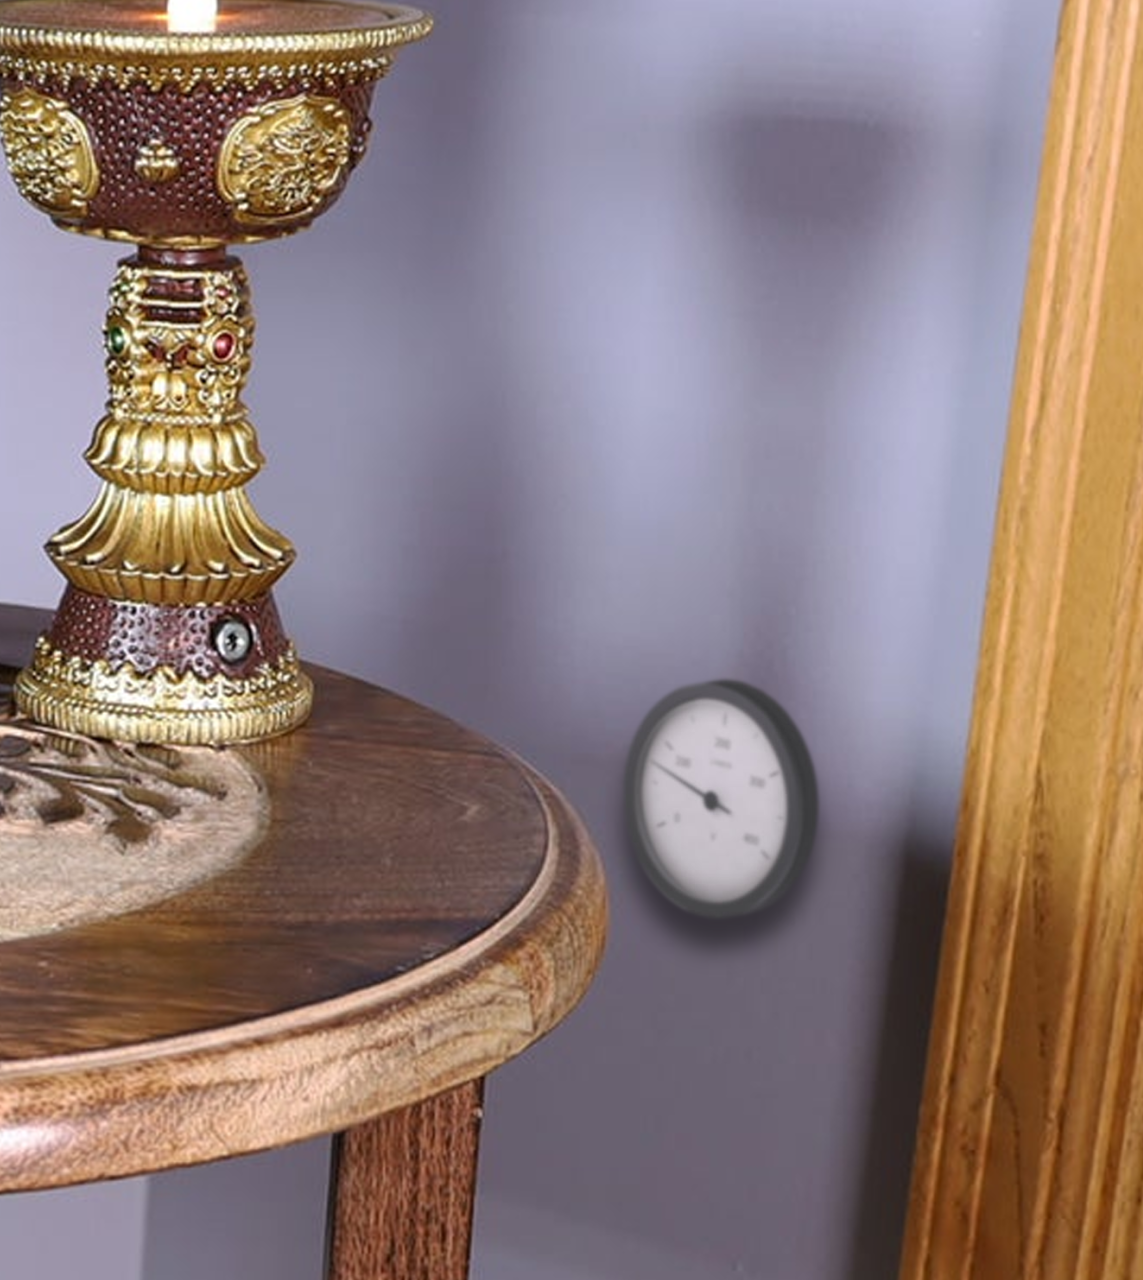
75
